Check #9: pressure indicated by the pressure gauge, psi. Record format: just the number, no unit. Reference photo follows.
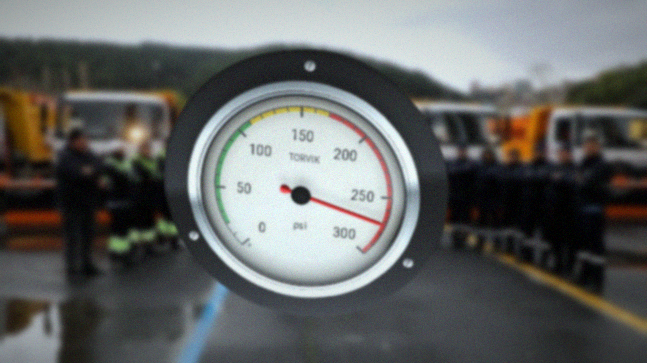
270
